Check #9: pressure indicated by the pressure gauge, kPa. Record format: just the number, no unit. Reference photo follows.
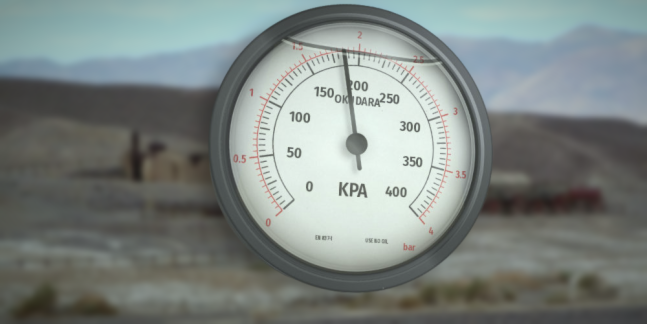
185
